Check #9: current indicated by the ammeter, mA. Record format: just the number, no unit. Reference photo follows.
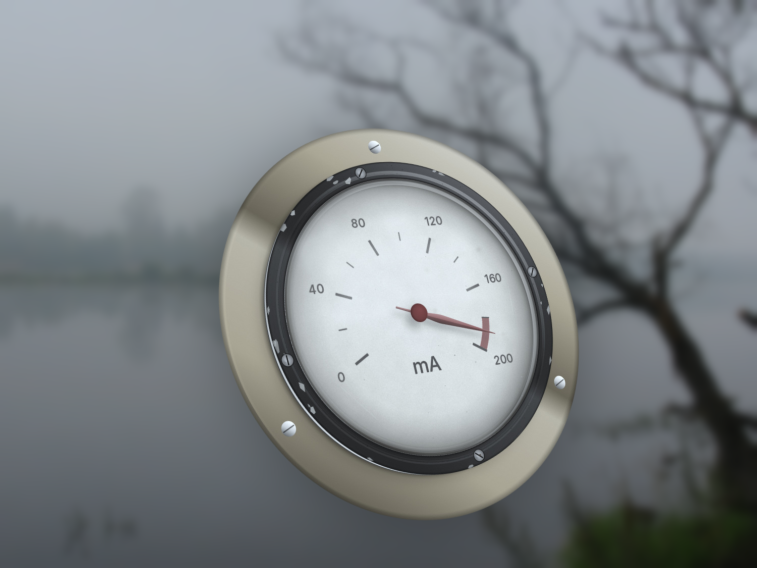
190
